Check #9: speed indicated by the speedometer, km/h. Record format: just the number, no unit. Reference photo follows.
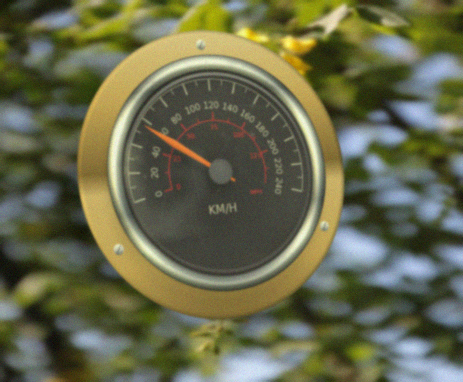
55
